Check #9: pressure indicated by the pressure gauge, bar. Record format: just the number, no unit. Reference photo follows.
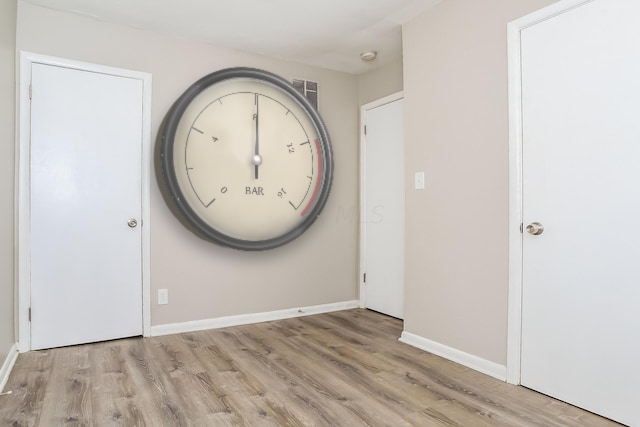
8
